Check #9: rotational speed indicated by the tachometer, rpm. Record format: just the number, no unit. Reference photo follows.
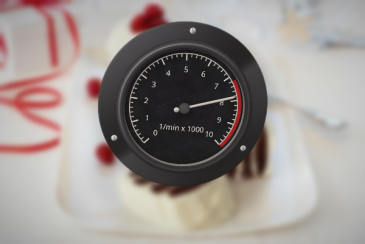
7800
